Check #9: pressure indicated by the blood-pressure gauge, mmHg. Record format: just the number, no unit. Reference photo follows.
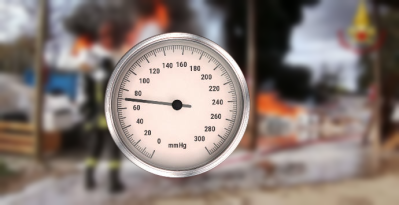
70
